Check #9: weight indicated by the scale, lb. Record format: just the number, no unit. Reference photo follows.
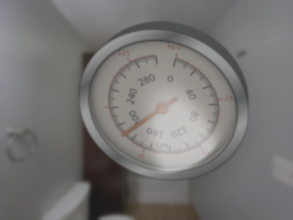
190
